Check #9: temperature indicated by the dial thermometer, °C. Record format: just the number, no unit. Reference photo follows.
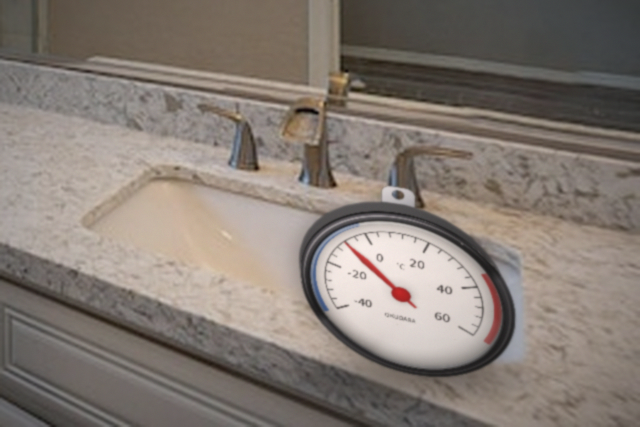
-8
